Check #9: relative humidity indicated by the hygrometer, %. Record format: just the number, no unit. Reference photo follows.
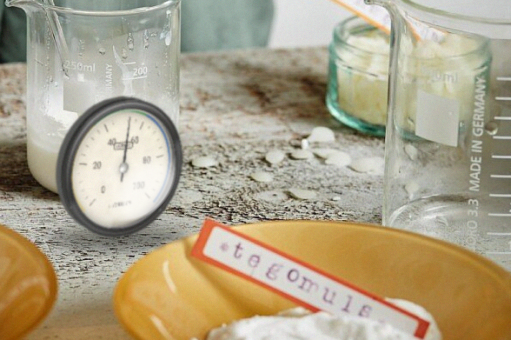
52
